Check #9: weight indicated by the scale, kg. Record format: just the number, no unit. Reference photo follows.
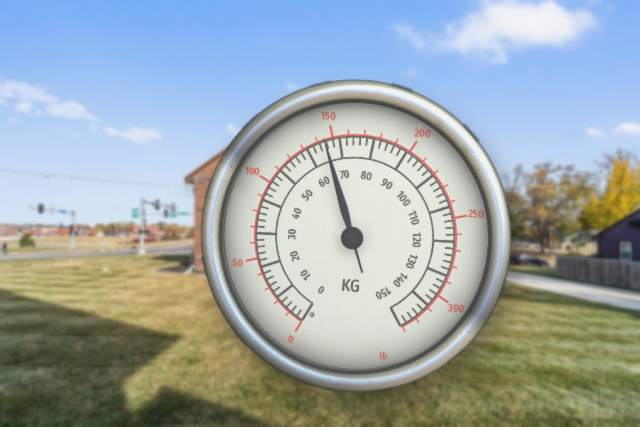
66
